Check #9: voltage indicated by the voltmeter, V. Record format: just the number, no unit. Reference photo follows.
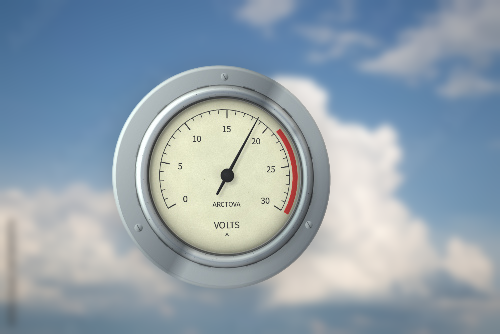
18.5
